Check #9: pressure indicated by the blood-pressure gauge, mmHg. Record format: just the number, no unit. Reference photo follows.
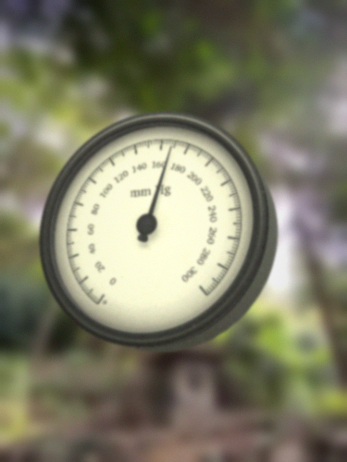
170
